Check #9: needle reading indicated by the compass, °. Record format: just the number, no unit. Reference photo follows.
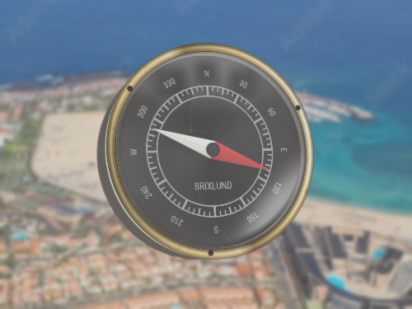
110
